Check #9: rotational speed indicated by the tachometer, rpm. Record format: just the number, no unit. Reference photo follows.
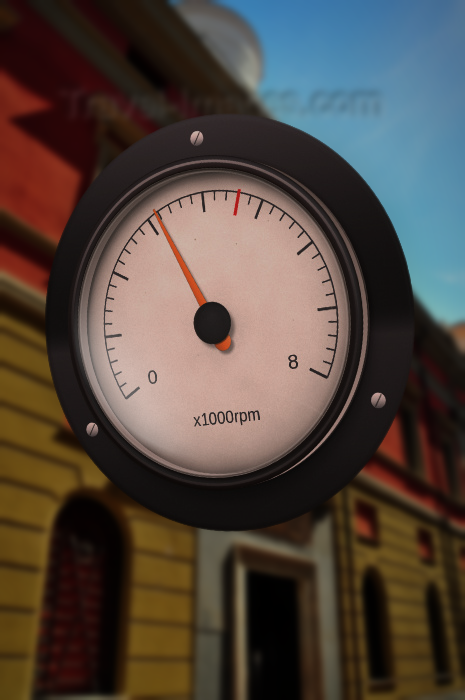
3200
